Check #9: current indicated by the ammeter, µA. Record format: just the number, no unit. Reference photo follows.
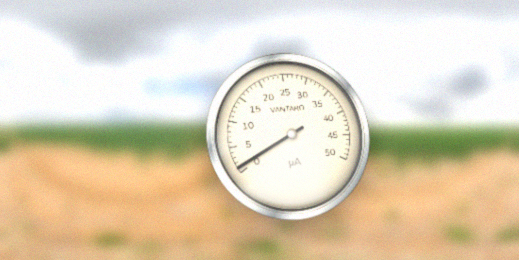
1
